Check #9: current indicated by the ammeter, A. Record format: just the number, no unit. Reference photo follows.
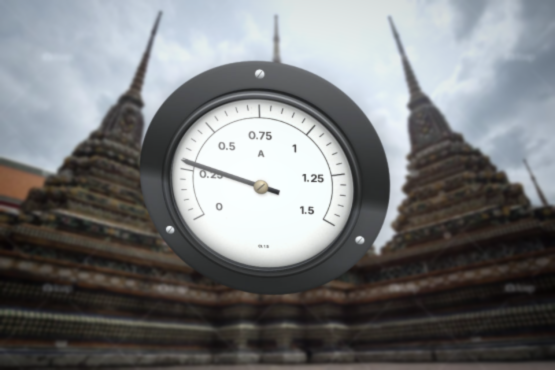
0.3
